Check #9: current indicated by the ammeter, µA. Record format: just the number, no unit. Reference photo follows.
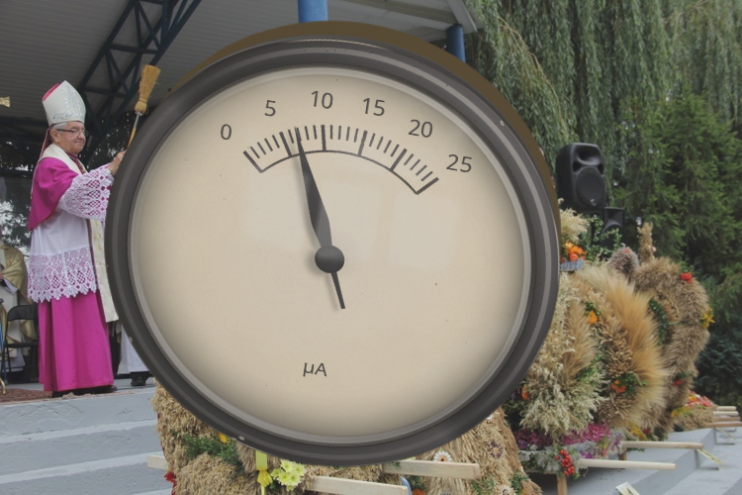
7
